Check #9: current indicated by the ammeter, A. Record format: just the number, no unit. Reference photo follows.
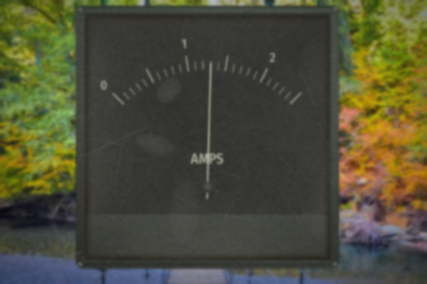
1.3
